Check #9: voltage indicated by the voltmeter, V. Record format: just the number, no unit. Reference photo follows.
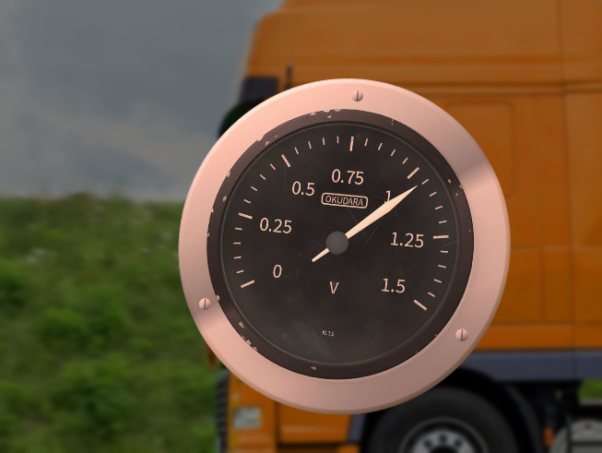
1.05
